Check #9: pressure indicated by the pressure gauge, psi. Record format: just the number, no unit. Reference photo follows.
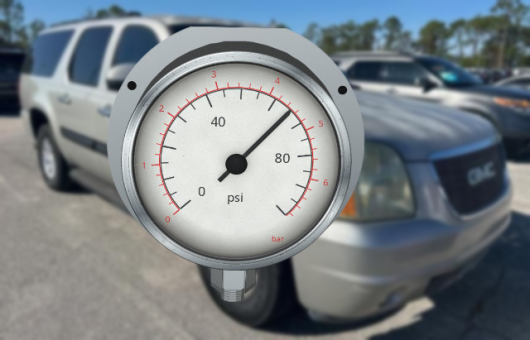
65
